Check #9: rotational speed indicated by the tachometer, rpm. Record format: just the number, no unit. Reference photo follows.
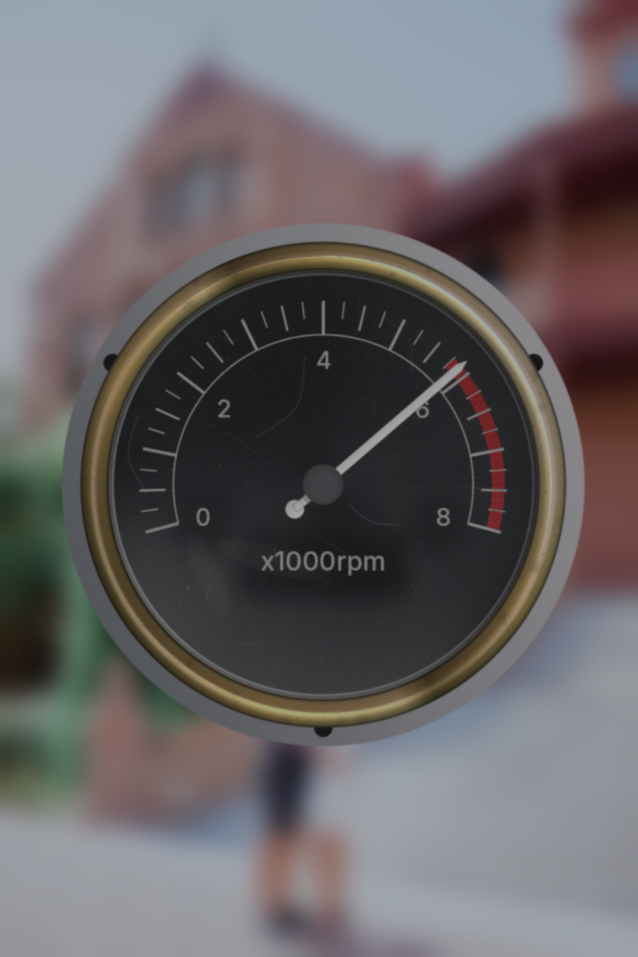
5875
